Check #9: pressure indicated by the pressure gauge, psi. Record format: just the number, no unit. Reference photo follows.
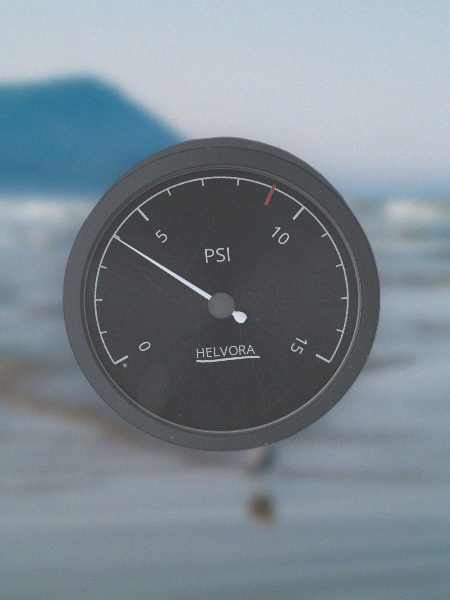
4
